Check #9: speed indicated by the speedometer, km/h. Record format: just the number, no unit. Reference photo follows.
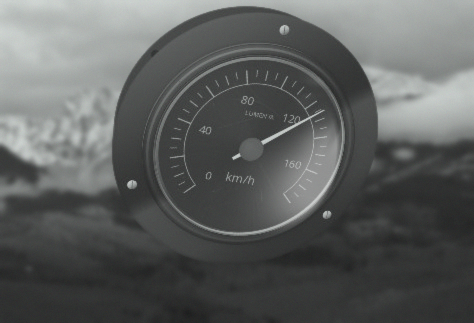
125
